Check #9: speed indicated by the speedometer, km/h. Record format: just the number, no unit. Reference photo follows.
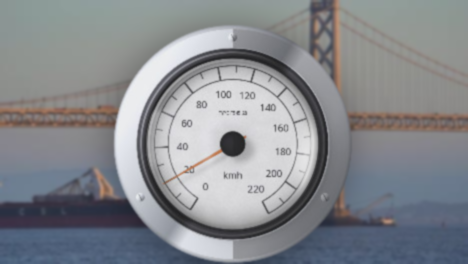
20
